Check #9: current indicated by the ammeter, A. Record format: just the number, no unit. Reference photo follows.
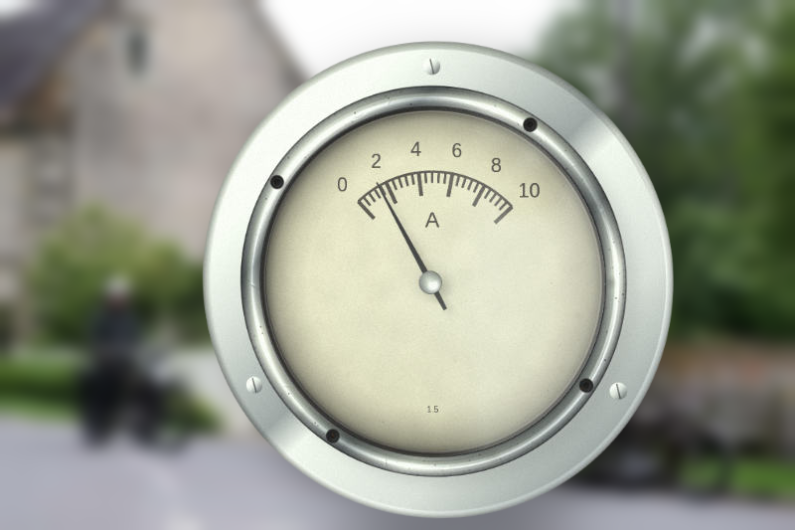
1.6
